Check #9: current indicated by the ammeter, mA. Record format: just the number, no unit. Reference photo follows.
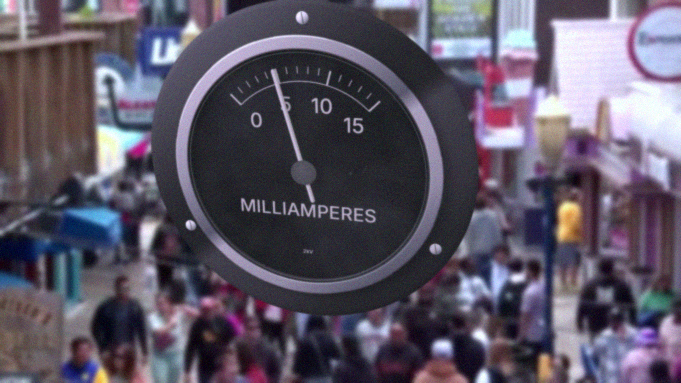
5
